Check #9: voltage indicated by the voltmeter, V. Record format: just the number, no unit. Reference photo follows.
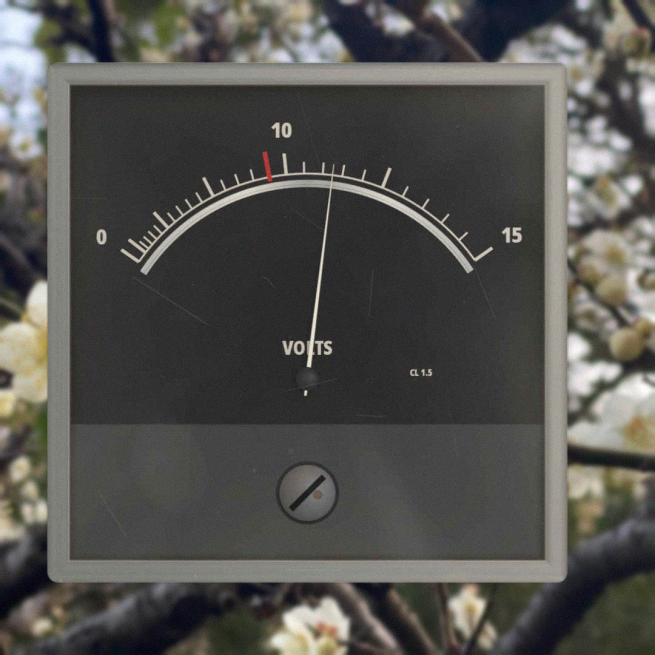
11.25
